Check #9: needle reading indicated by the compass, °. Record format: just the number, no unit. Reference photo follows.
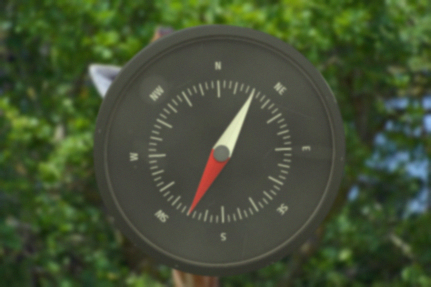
210
